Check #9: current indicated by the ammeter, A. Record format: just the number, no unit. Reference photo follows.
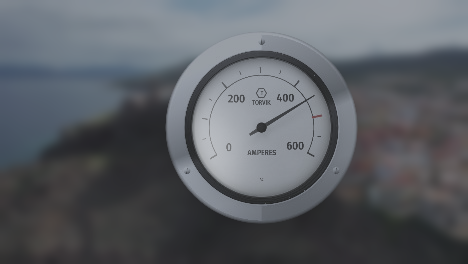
450
